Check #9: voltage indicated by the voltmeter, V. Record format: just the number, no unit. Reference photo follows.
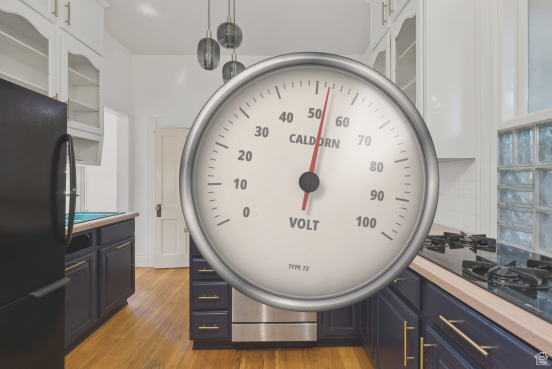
53
